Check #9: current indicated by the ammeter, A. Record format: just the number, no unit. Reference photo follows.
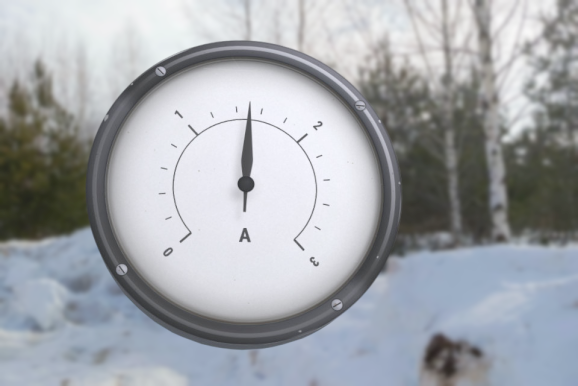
1.5
